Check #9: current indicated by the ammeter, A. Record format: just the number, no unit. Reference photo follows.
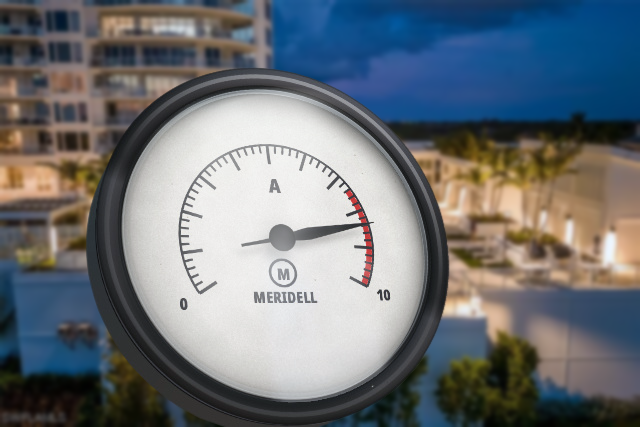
8.4
